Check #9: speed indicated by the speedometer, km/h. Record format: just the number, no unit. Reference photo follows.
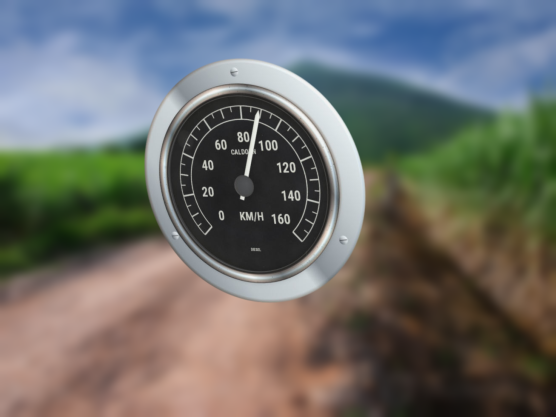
90
